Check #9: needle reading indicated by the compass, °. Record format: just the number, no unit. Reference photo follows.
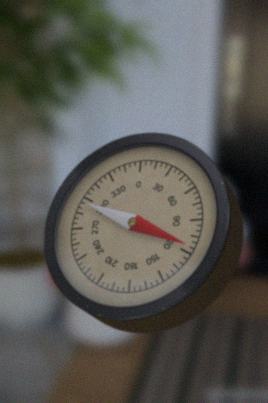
115
